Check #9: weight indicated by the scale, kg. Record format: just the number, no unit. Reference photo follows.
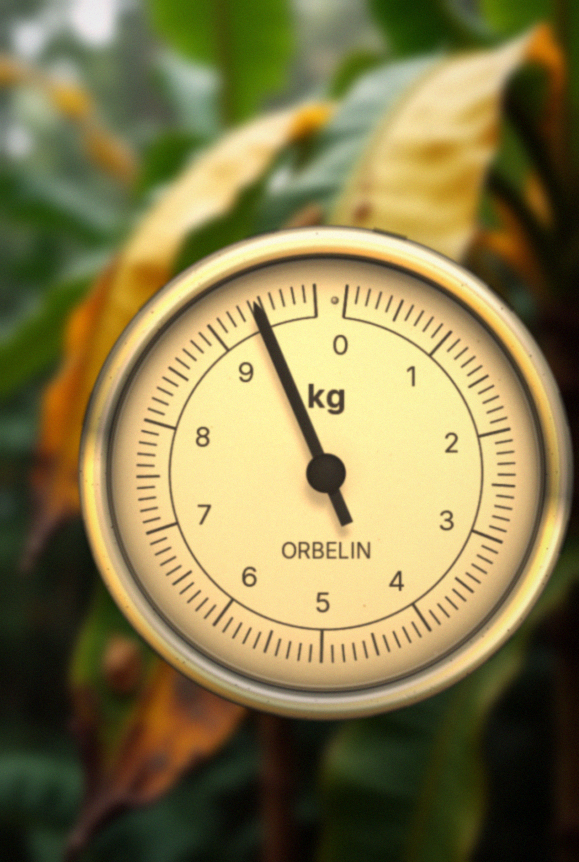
9.45
